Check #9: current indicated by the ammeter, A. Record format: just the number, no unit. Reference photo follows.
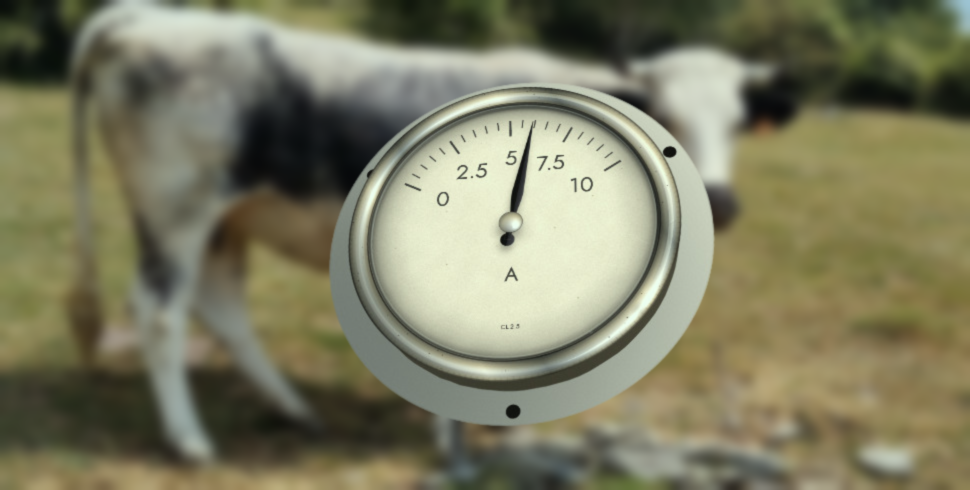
6
